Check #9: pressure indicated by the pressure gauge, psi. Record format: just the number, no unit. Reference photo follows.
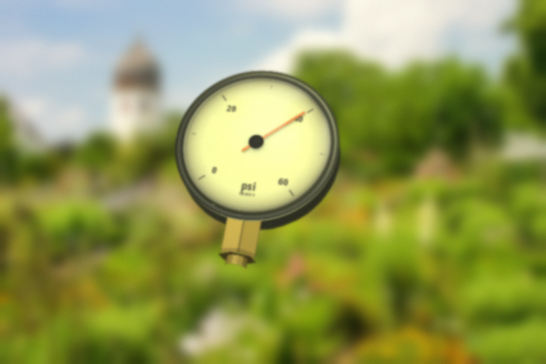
40
